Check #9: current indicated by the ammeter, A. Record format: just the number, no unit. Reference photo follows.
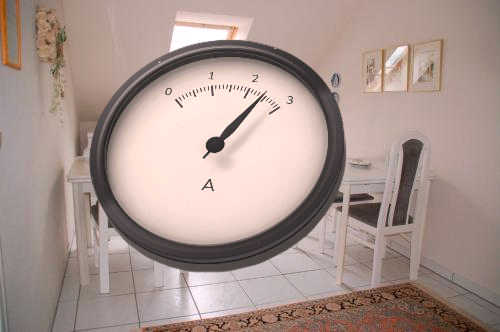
2.5
